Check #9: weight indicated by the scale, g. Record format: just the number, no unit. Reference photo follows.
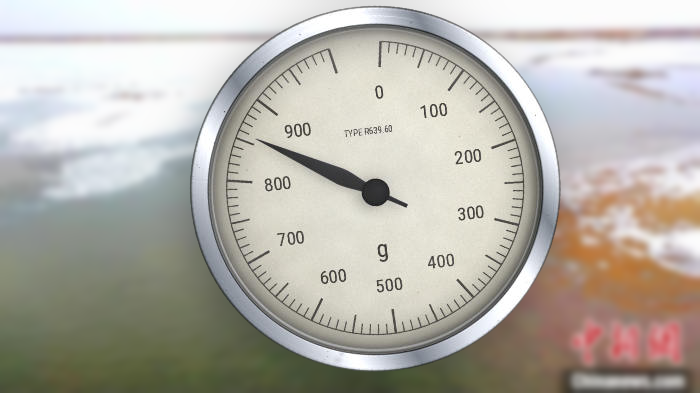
860
